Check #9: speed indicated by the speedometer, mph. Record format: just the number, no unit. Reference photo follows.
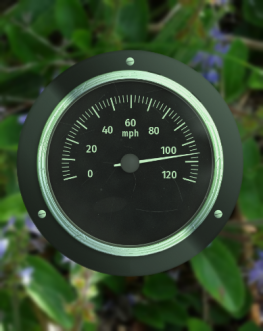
106
